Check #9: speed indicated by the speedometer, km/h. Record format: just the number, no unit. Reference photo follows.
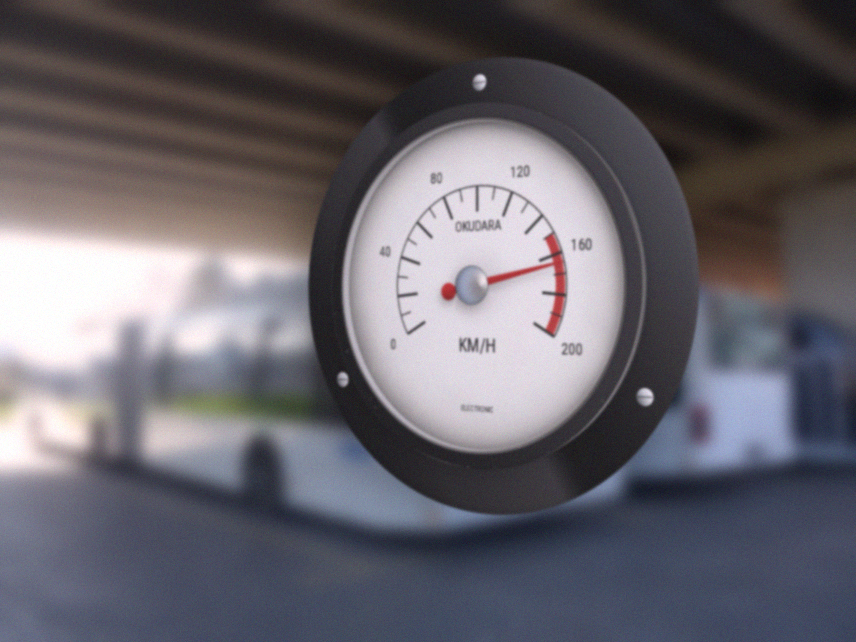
165
